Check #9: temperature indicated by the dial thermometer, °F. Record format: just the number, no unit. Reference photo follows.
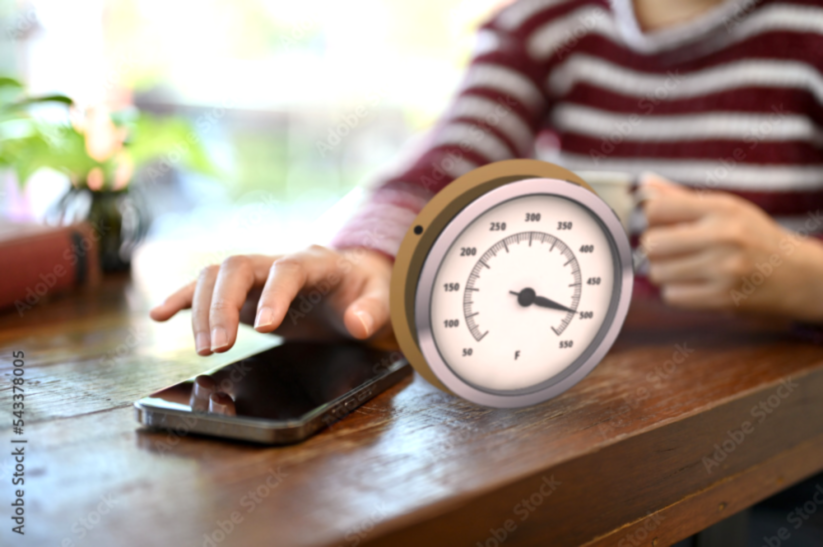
500
